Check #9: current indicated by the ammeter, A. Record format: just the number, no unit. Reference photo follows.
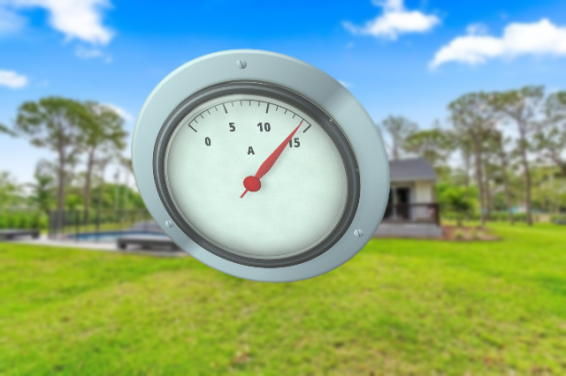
14
